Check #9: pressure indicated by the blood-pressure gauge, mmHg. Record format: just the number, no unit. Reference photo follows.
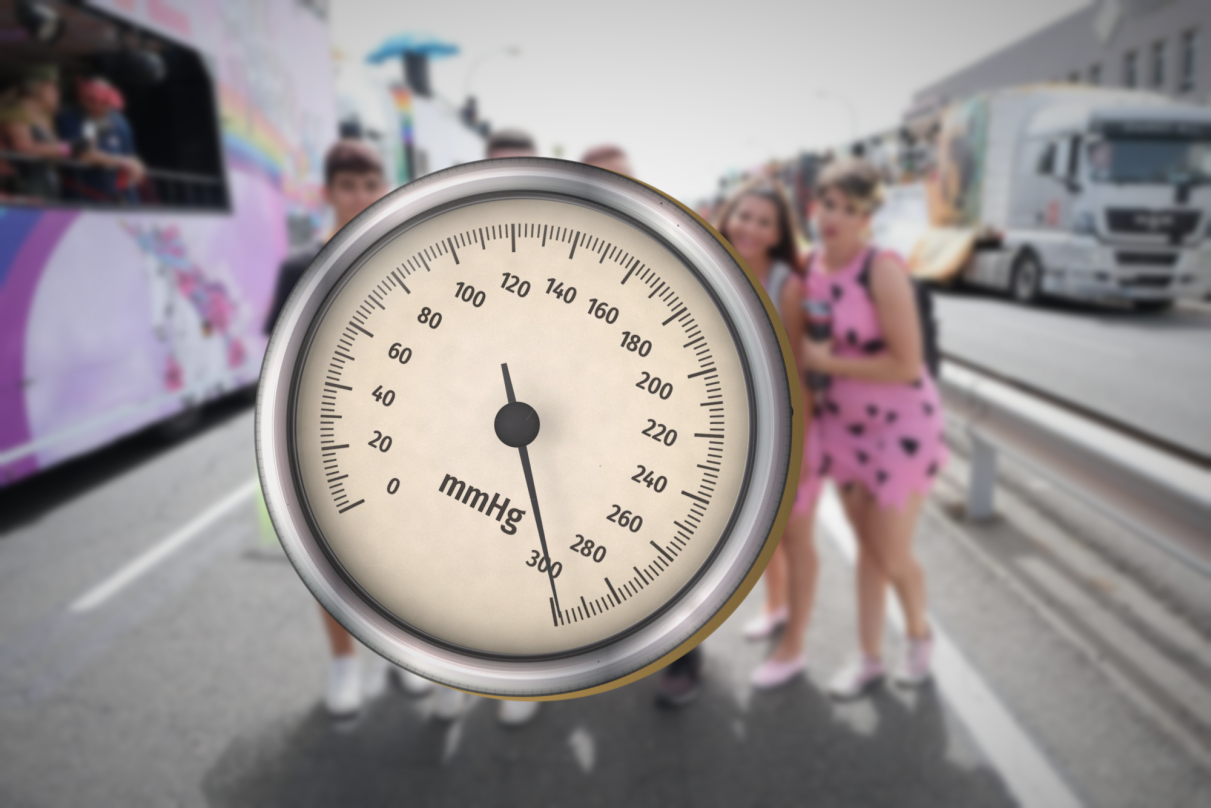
298
